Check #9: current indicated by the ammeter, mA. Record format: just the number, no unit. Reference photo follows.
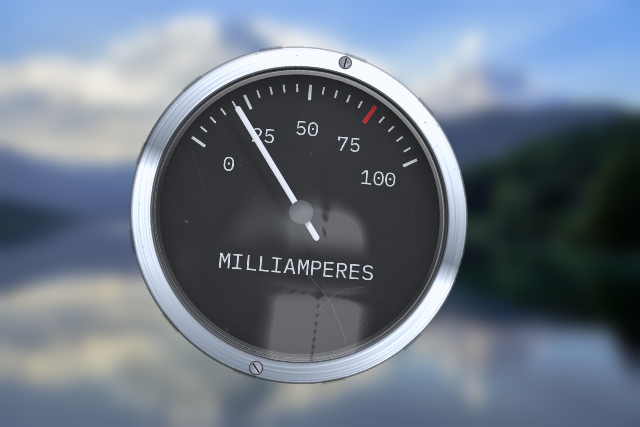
20
